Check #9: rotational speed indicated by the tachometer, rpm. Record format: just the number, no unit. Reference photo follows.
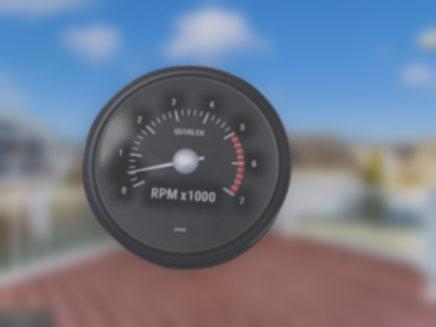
400
